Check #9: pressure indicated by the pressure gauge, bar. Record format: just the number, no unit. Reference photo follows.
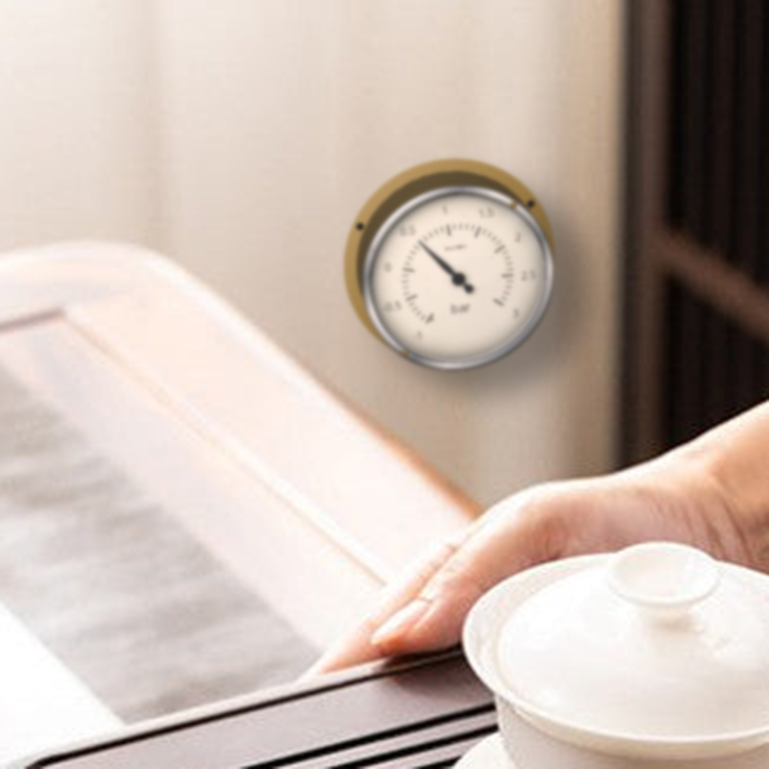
0.5
